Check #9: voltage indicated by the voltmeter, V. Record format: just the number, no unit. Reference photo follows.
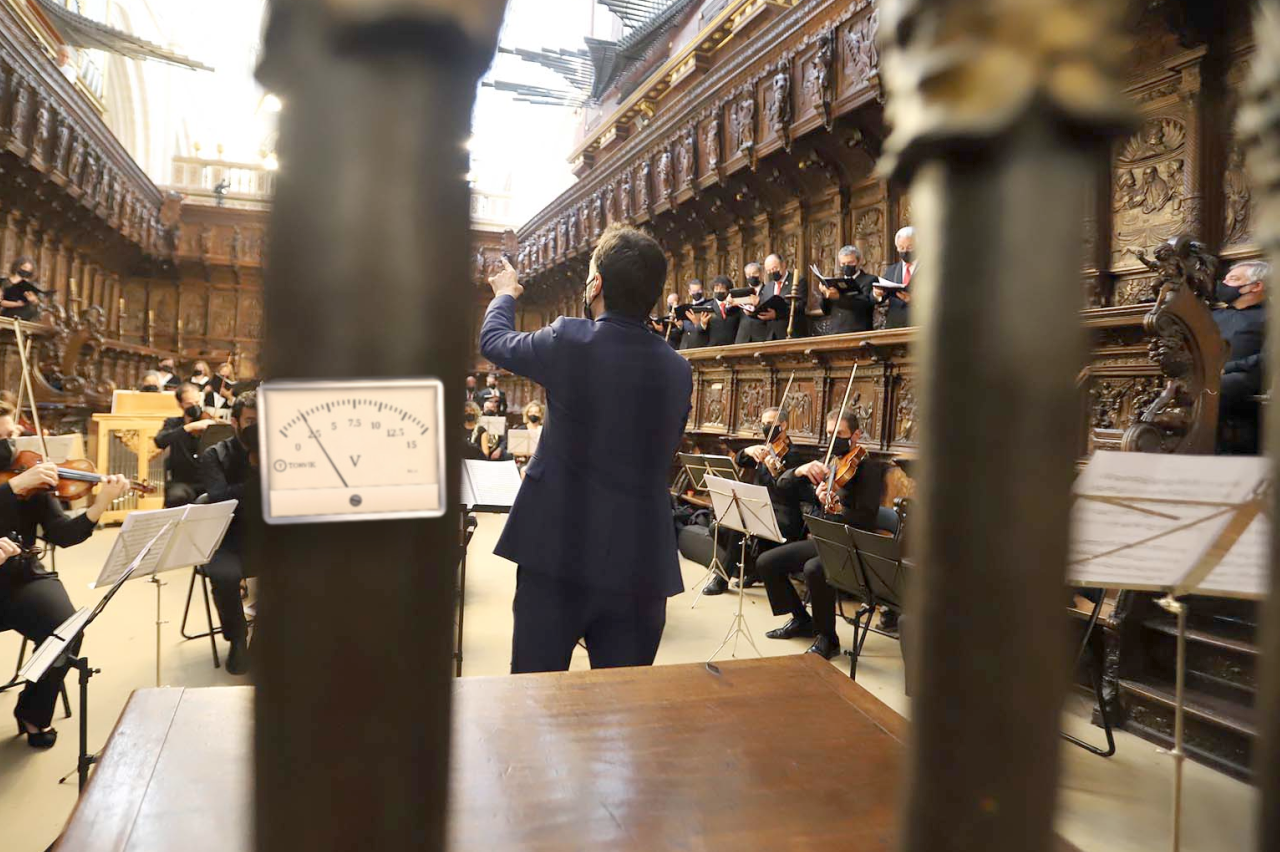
2.5
